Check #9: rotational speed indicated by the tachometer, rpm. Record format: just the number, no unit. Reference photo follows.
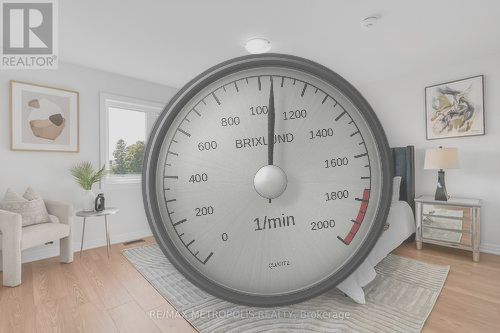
1050
